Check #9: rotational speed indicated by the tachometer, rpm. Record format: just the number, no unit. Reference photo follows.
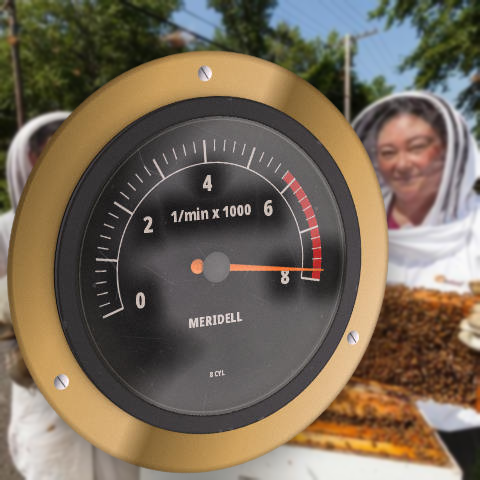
7800
